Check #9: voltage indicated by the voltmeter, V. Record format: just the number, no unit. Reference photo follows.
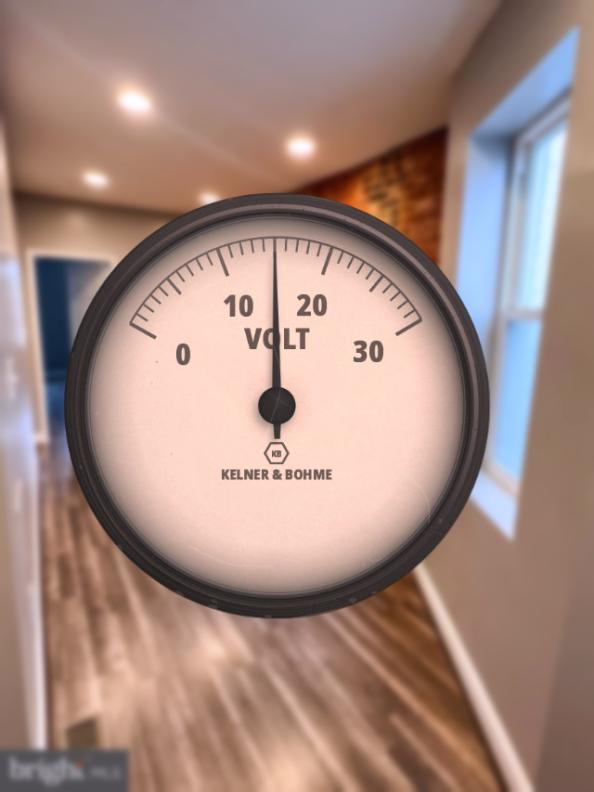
15
